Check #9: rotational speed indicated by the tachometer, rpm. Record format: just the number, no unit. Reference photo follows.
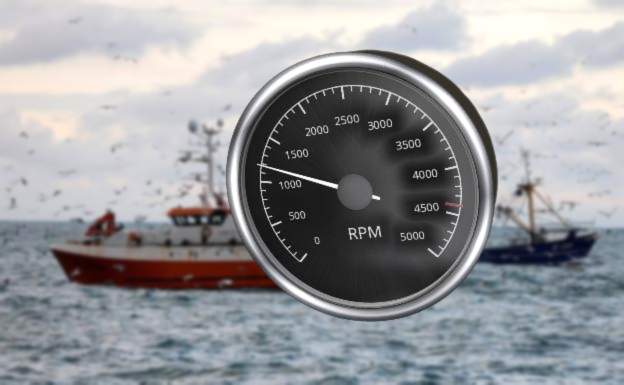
1200
